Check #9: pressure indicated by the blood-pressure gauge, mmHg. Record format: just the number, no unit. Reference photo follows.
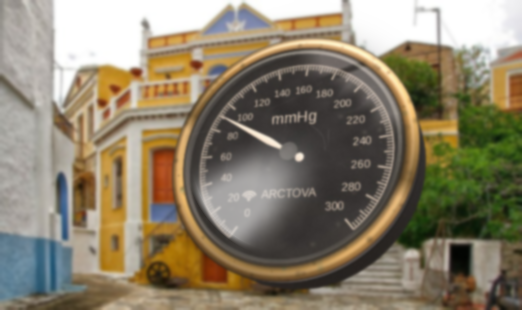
90
